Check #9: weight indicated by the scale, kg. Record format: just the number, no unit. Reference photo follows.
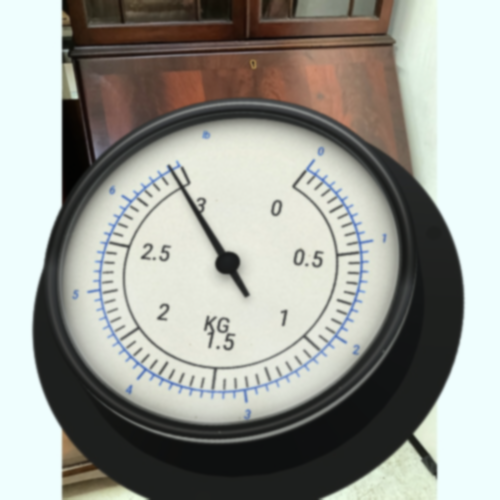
2.95
